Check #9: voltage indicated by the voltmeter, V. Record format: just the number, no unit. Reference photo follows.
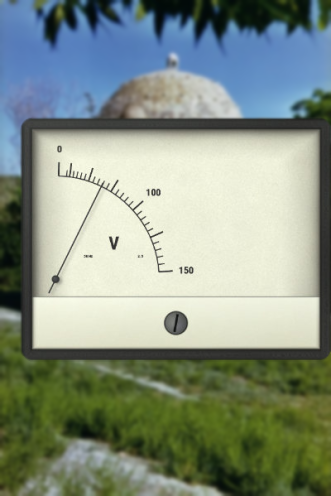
65
